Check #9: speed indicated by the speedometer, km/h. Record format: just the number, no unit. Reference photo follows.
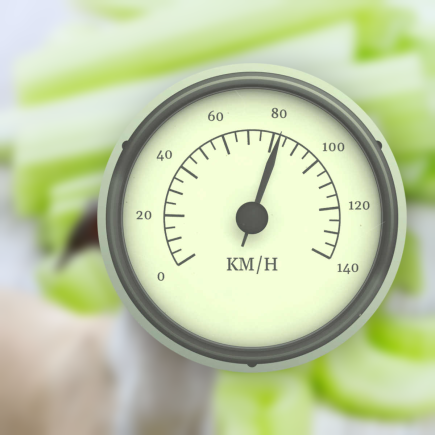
82.5
